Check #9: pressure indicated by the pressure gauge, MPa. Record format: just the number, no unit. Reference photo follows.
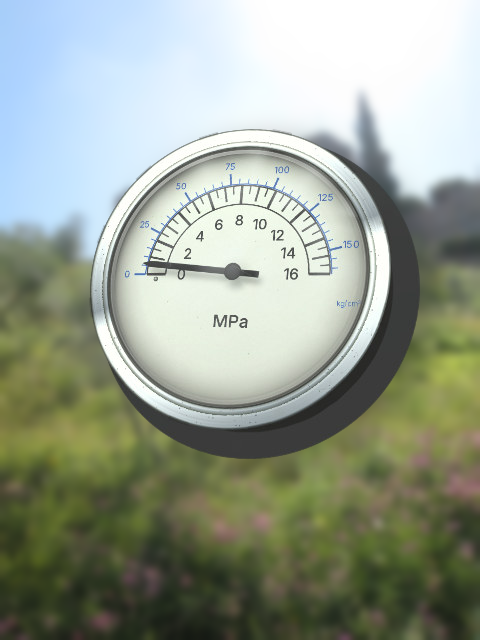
0.5
